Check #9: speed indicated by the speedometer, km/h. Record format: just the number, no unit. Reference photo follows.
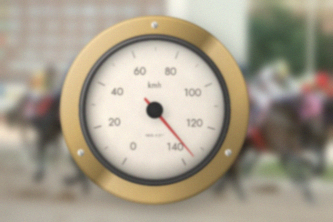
135
